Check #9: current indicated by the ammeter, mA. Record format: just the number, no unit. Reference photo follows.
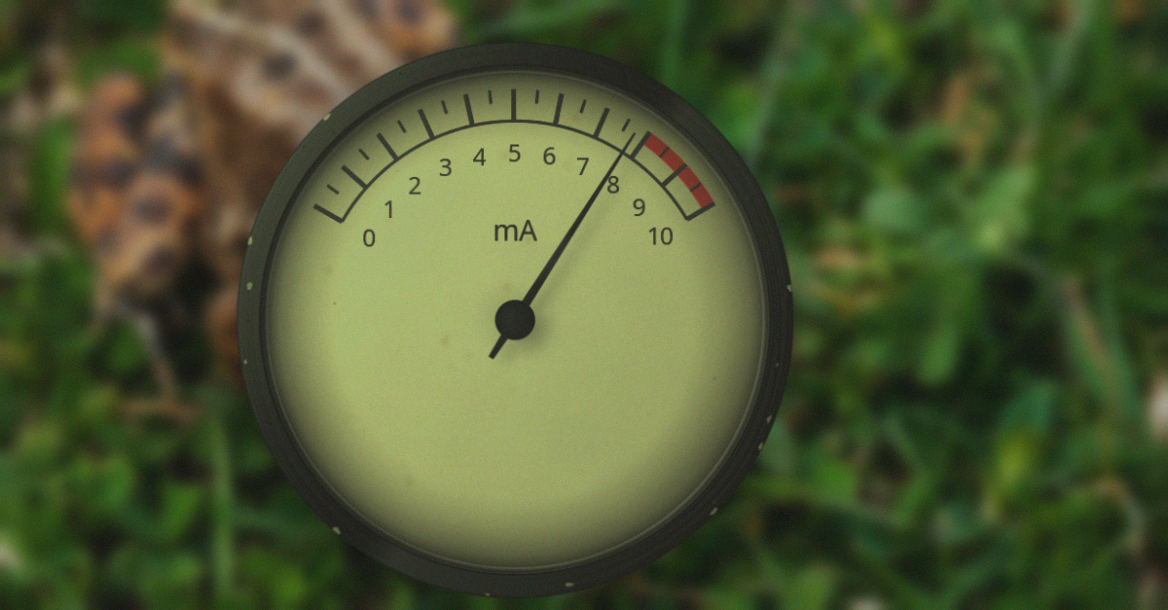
7.75
